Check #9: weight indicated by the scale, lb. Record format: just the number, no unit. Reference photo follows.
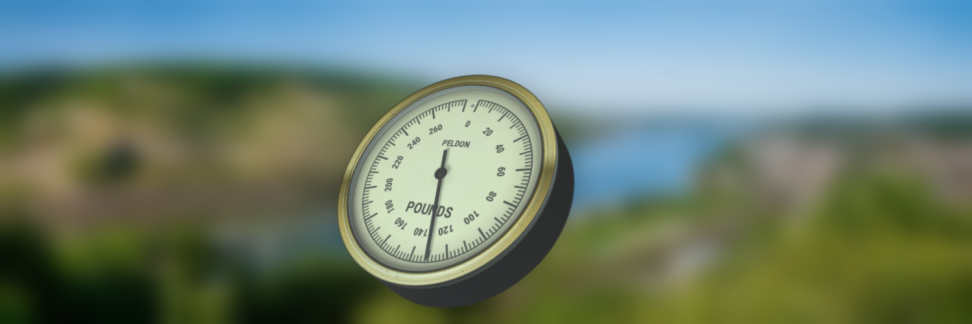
130
